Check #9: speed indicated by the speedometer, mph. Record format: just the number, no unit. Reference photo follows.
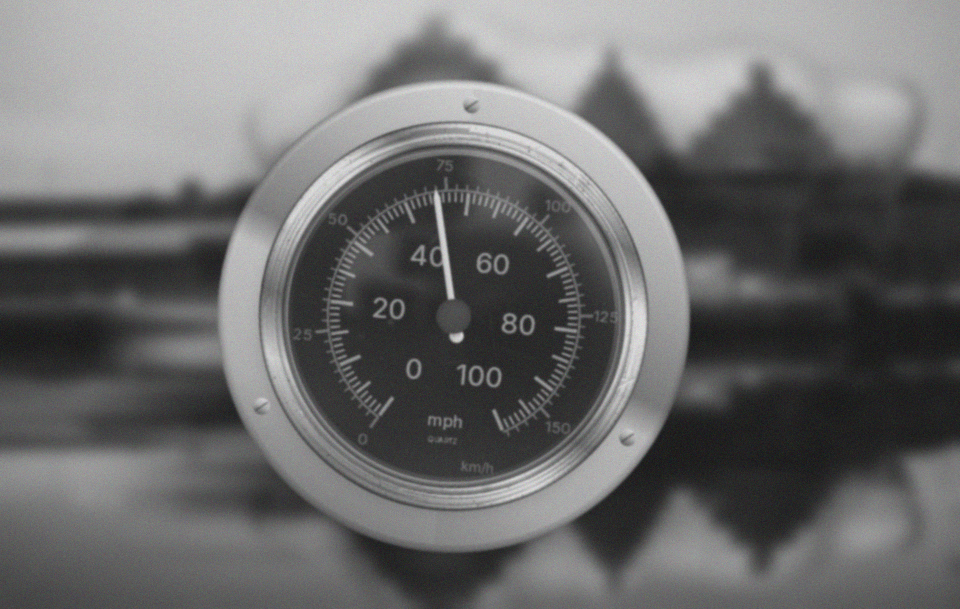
45
